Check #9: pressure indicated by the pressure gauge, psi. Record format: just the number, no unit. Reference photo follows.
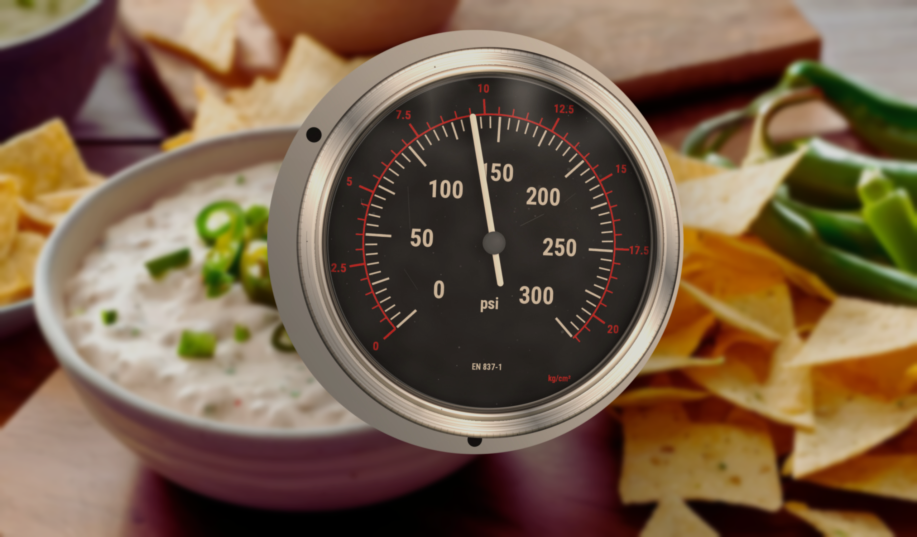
135
